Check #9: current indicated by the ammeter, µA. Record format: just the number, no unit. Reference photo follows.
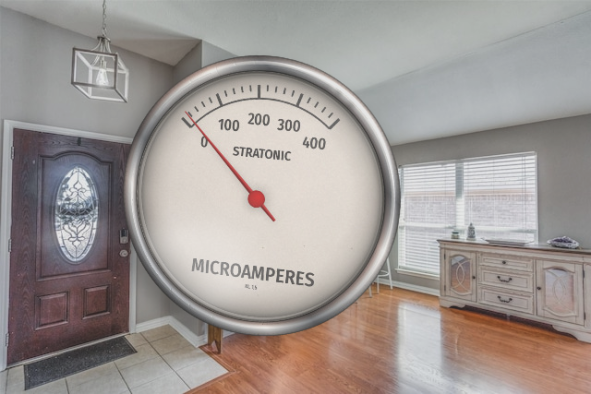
20
